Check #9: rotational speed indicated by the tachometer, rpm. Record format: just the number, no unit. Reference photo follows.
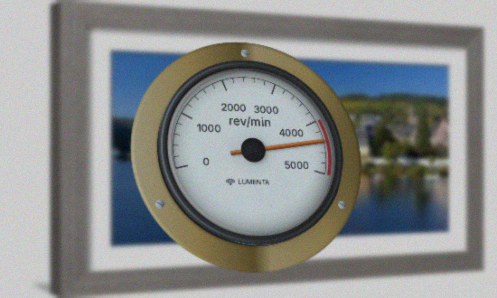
4400
